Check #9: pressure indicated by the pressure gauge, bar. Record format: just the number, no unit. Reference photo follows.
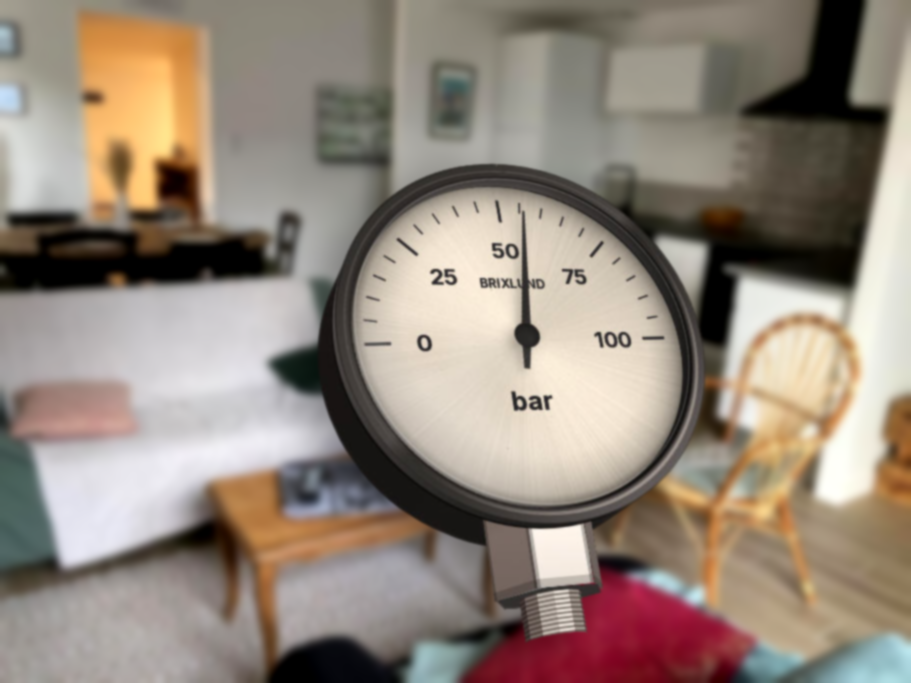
55
